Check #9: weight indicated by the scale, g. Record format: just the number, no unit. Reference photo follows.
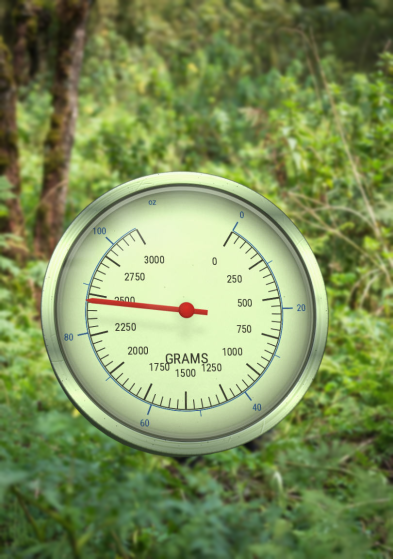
2450
